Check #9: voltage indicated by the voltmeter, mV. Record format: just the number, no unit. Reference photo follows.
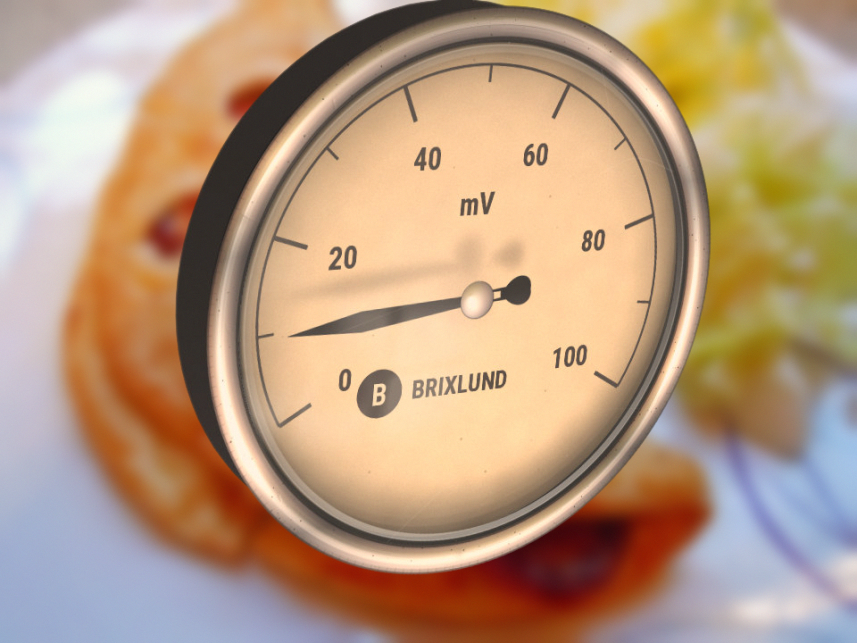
10
